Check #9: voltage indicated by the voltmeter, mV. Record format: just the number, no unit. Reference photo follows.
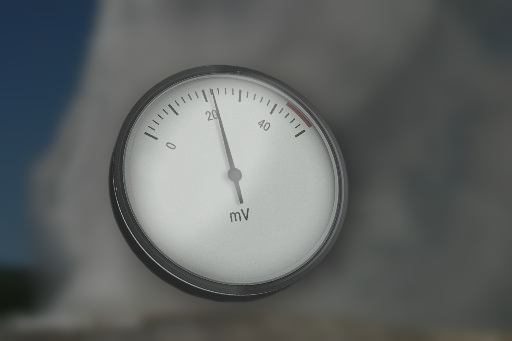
22
